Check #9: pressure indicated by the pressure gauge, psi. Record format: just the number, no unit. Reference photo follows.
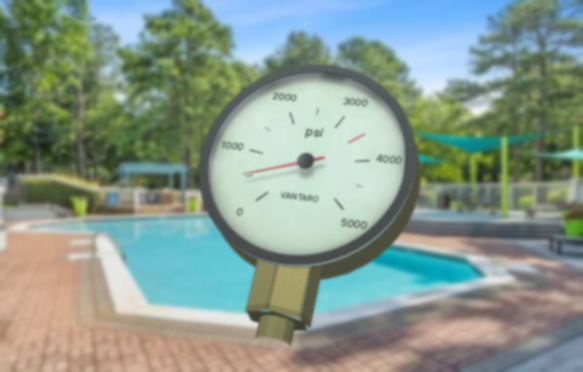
500
